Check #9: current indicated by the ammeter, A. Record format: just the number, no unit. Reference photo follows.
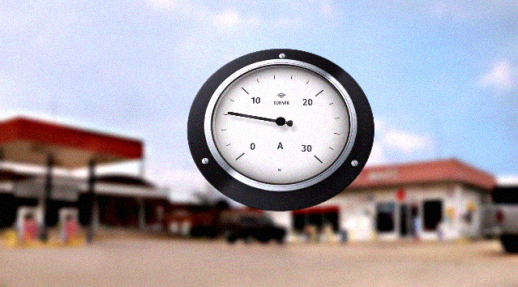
6
